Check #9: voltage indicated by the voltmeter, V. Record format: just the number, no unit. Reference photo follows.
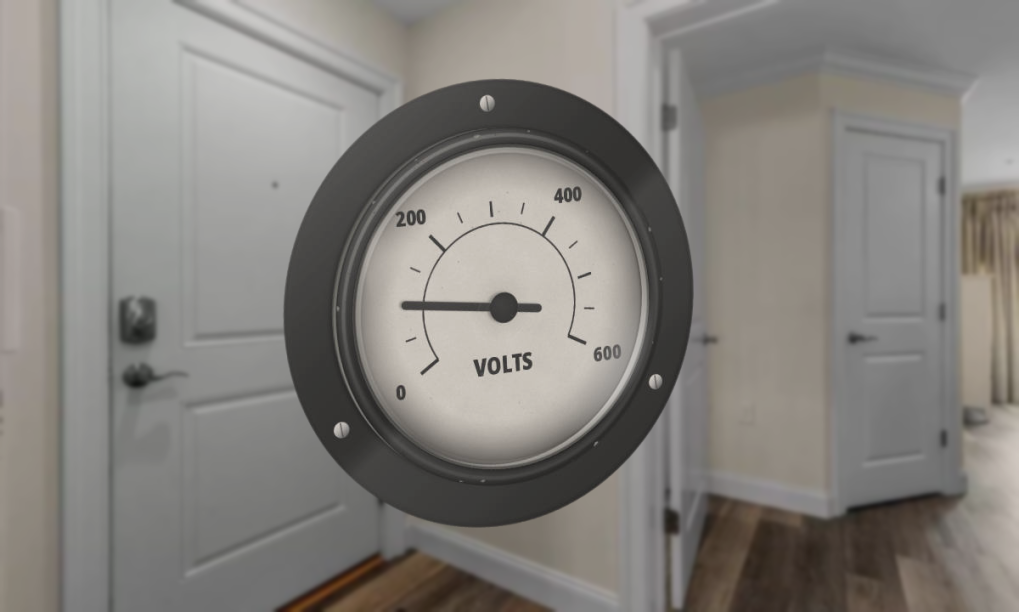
100
